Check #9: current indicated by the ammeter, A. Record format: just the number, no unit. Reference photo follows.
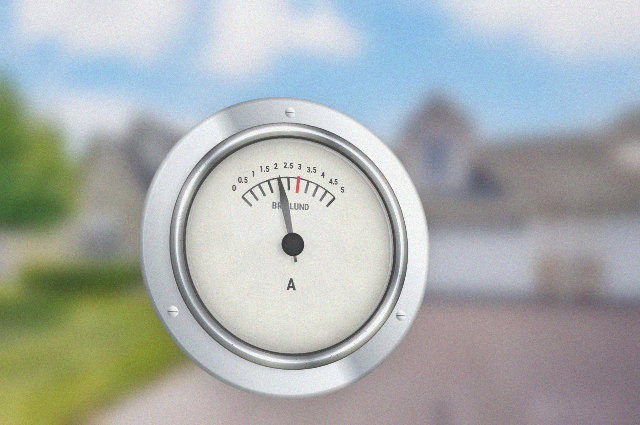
2
